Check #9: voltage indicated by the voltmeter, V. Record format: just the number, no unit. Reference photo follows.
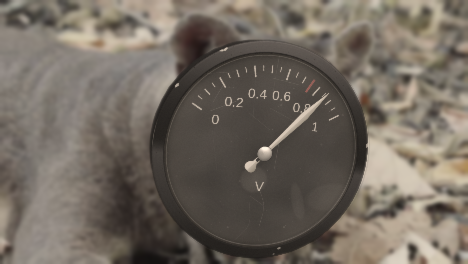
0.85
